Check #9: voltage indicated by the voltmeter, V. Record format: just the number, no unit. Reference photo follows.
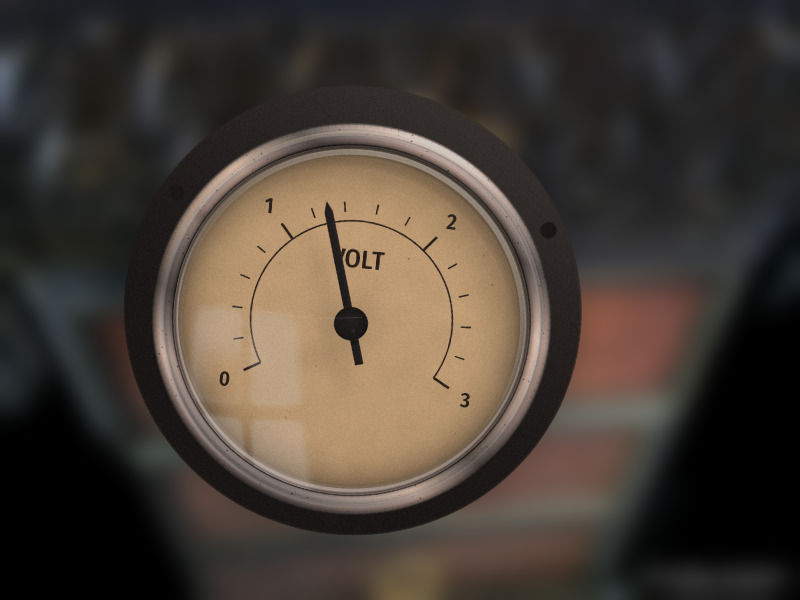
1.3
